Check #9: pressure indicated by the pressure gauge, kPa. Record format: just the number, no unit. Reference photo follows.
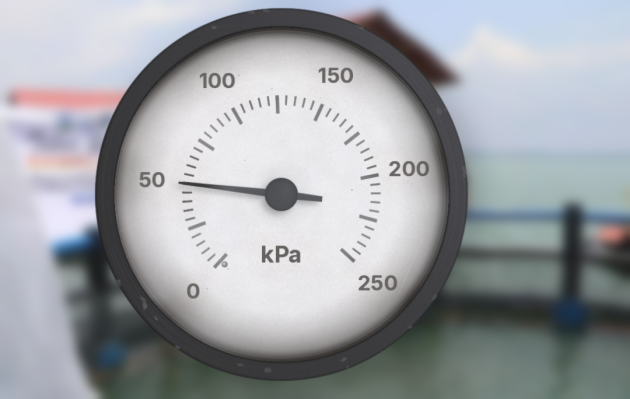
50
